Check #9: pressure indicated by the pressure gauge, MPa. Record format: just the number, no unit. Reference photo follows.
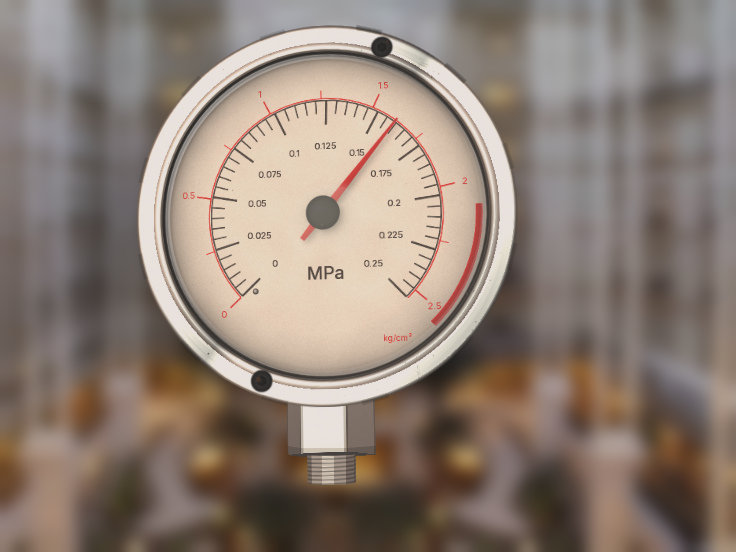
0.16
